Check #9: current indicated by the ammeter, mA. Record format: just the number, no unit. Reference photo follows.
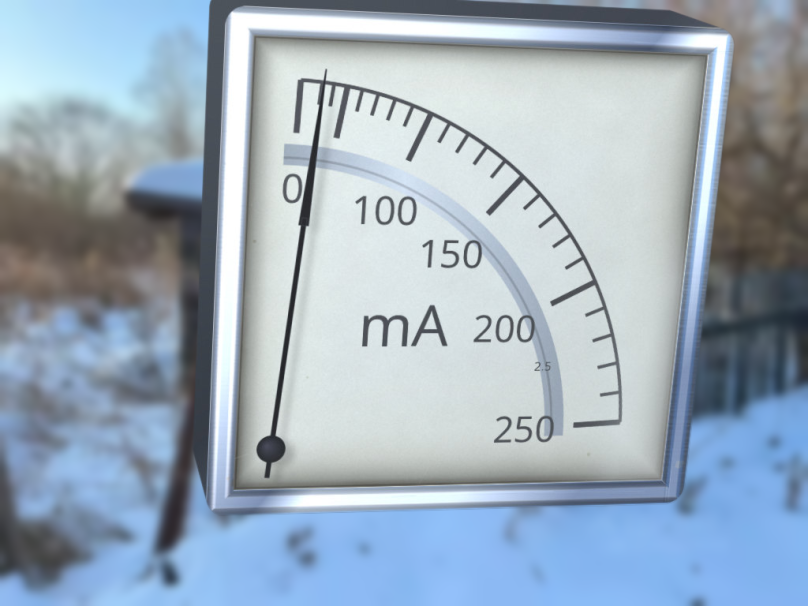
30
